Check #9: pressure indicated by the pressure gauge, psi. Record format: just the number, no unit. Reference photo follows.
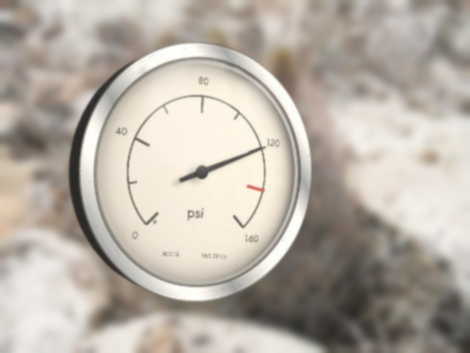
120
